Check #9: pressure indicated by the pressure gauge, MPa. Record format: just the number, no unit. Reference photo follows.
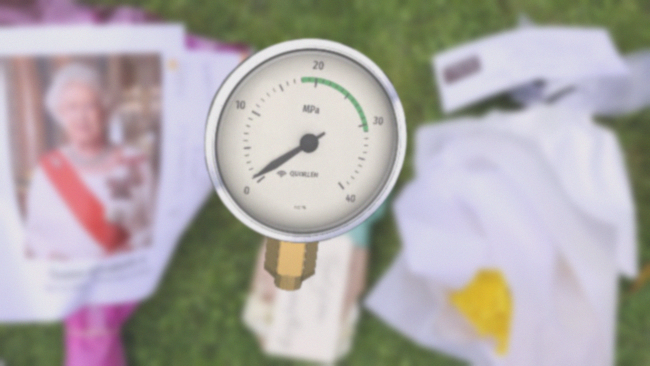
1
